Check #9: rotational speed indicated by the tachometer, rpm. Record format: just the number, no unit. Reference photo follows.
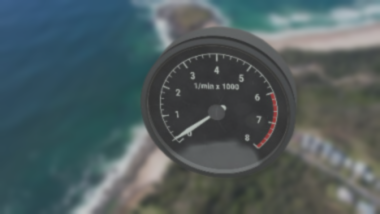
200
